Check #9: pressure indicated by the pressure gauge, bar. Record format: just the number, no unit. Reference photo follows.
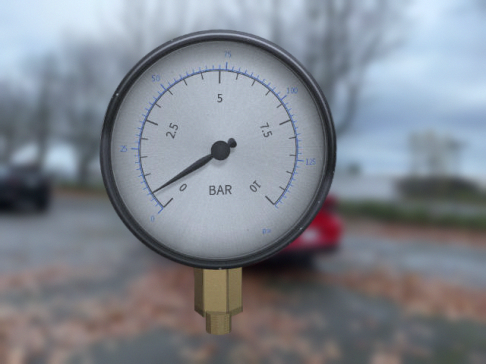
0.5
